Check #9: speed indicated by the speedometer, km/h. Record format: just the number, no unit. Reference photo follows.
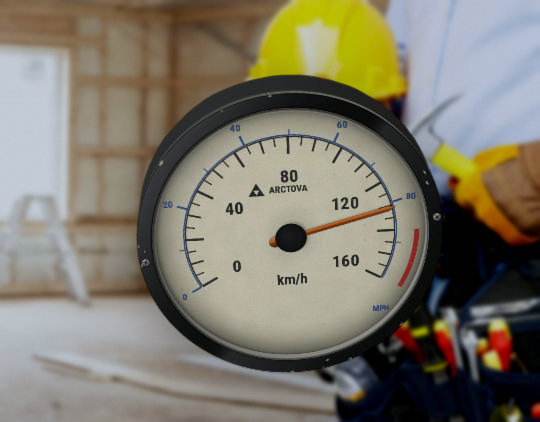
130
